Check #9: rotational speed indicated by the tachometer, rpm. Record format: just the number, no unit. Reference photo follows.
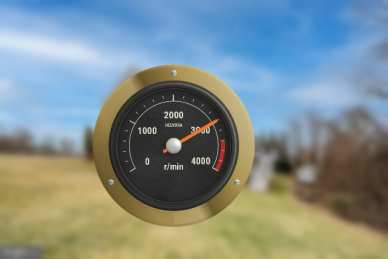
3000
